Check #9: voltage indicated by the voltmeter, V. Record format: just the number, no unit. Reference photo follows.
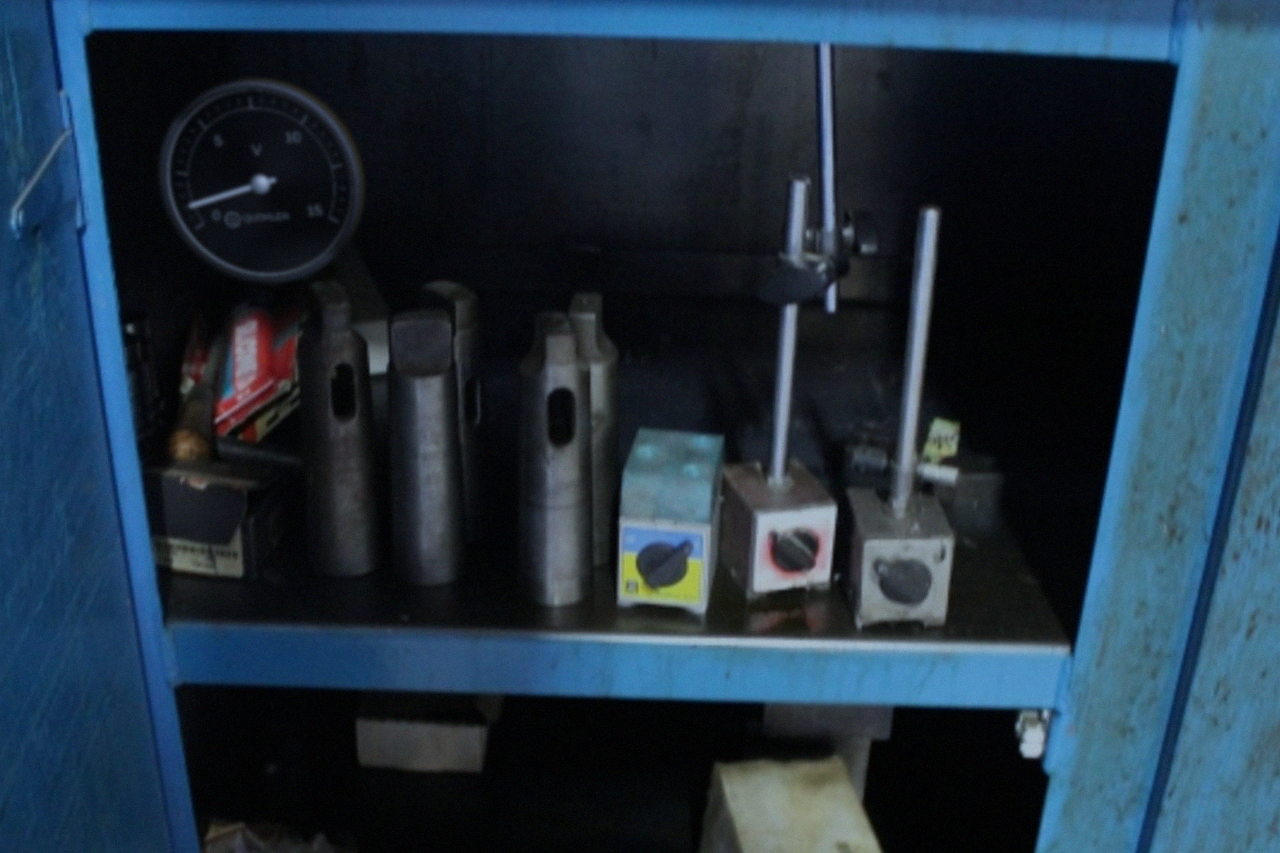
1
